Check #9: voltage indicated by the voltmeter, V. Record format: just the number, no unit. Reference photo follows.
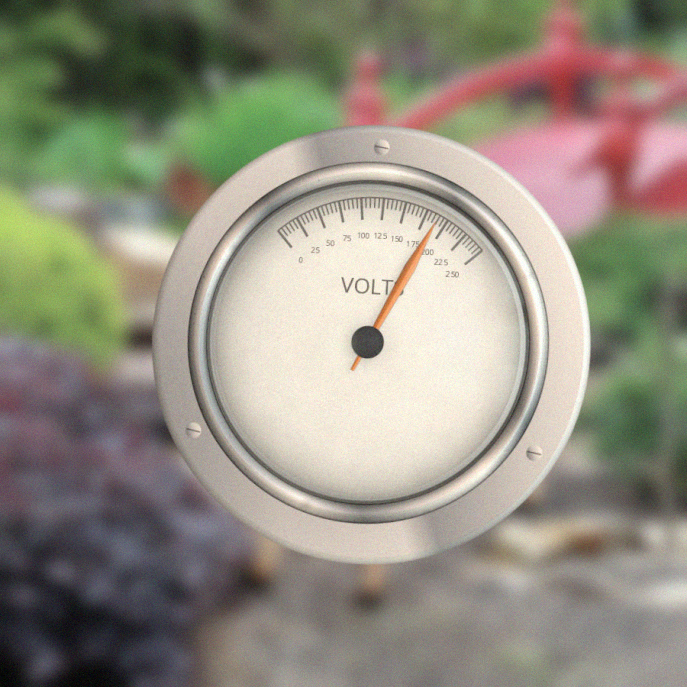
190
